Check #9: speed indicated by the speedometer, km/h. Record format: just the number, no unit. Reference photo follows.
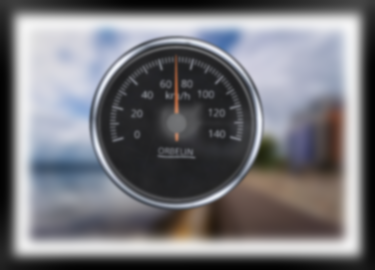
70
